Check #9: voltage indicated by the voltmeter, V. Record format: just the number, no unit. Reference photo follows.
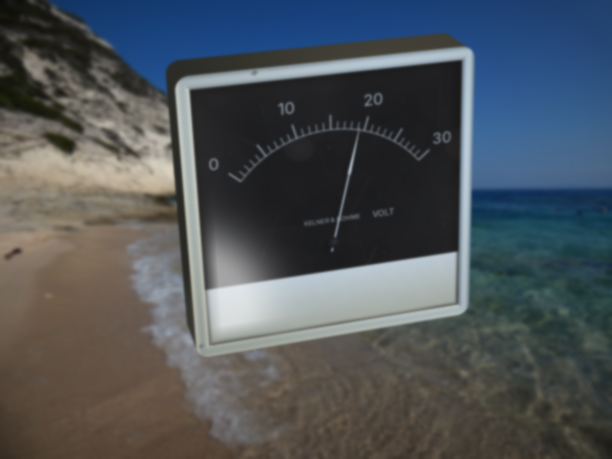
19
